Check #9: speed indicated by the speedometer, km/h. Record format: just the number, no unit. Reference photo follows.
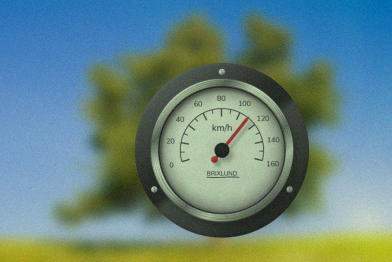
110
